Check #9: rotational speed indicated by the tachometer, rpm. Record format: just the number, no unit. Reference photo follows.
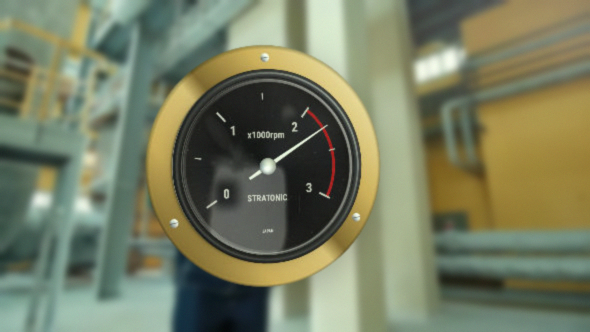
2250
